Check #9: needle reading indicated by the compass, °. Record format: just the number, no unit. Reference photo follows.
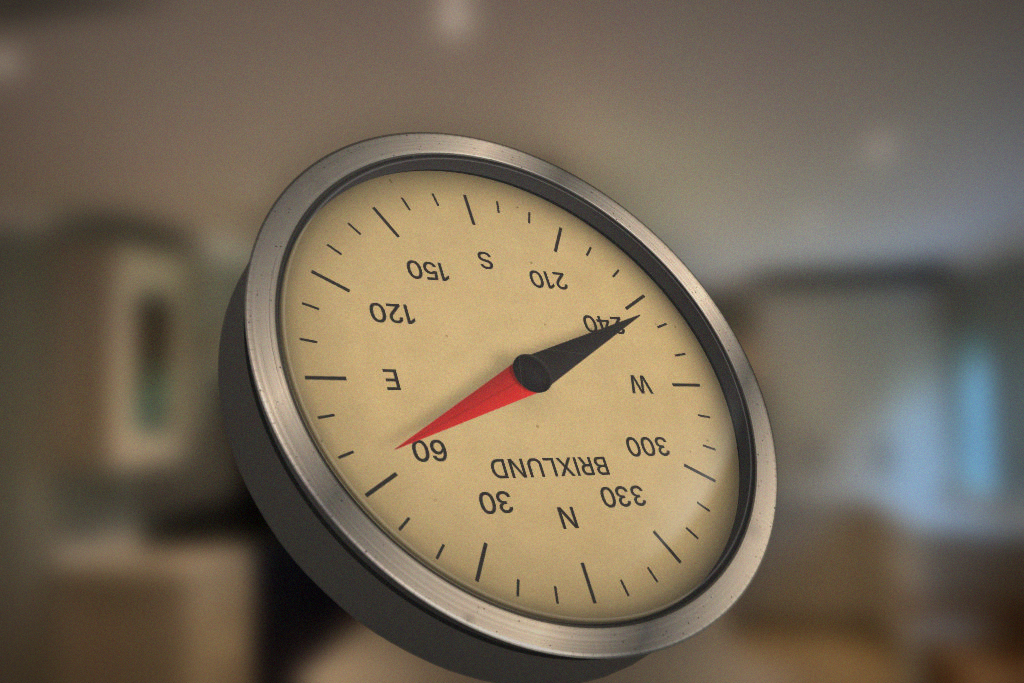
65
